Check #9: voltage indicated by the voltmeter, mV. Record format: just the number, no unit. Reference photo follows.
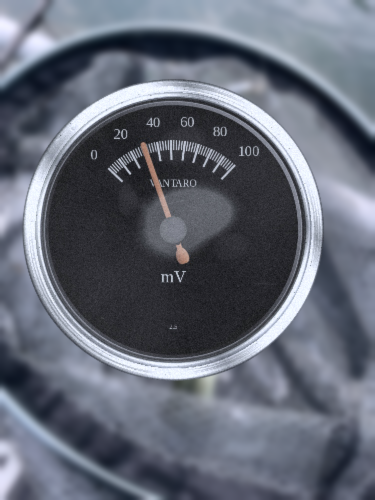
30
